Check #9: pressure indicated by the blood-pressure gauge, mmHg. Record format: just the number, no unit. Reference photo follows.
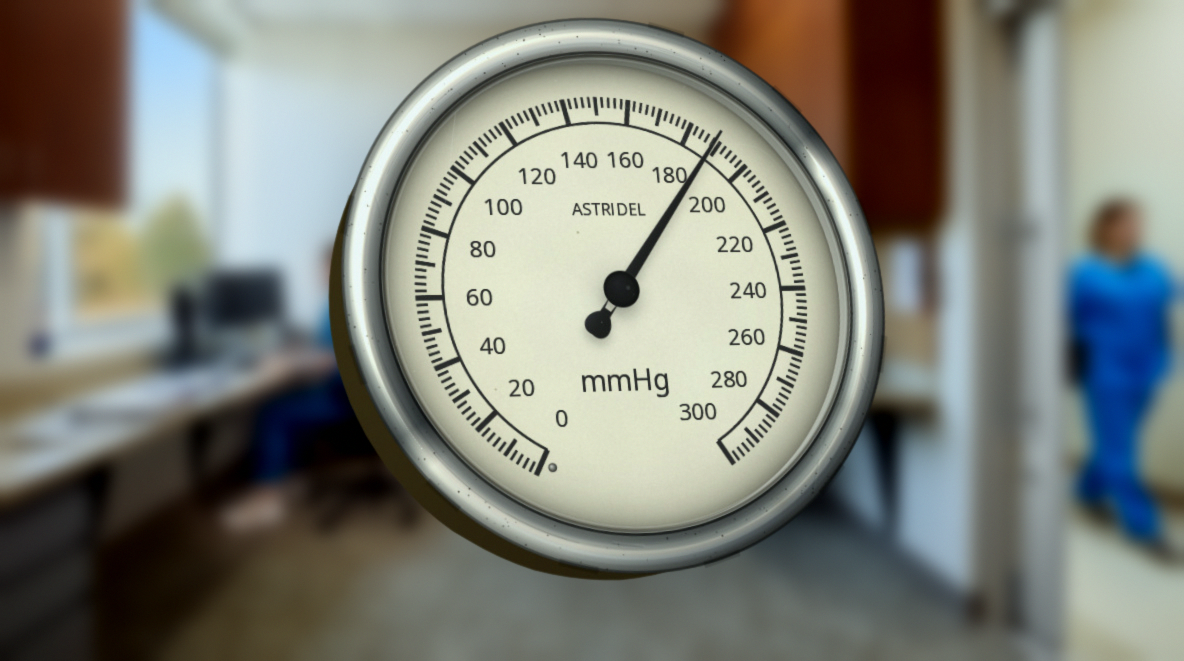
188
